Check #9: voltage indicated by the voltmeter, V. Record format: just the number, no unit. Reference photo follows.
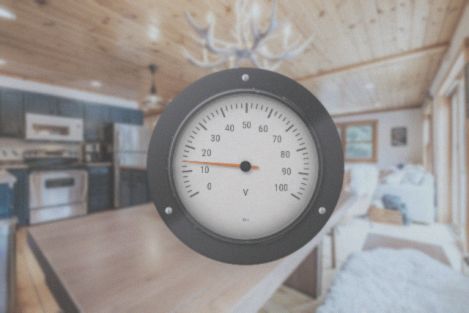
14
